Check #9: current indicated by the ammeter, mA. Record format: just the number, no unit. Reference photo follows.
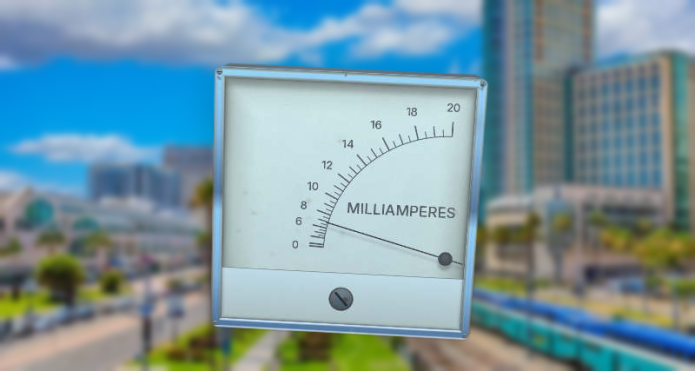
7
